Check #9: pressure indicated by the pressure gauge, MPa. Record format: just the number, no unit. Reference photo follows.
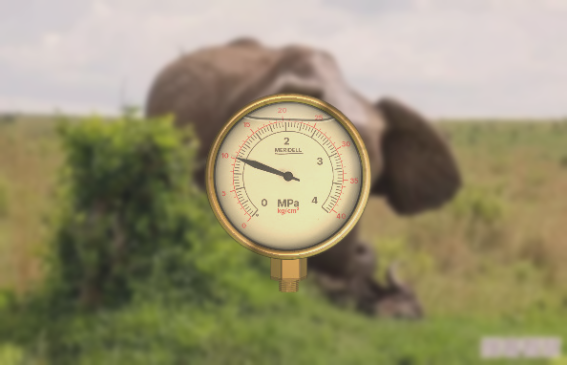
1
